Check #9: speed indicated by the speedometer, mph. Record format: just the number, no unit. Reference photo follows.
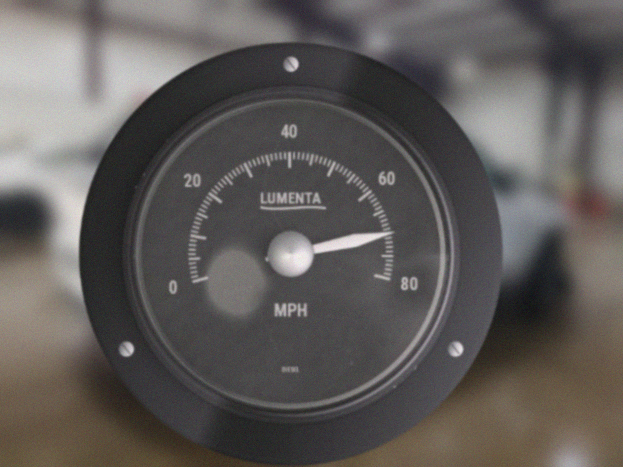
70
